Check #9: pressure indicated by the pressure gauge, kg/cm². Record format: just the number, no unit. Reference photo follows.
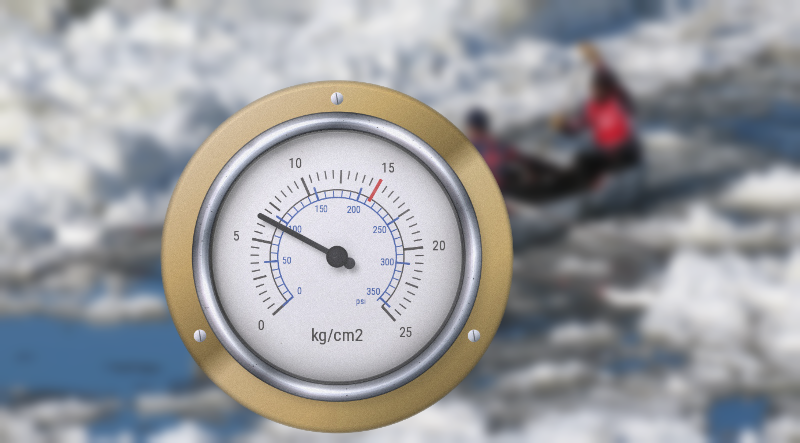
6.5
